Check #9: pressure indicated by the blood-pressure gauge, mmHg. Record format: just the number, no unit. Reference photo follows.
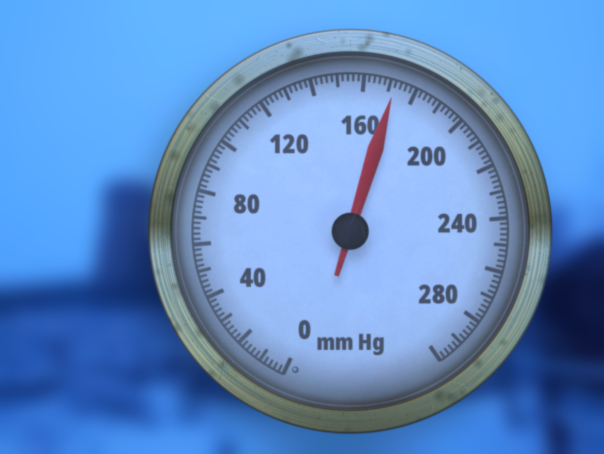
172
